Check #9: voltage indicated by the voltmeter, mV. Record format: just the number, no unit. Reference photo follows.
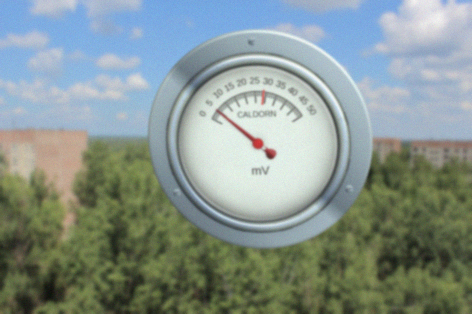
5
